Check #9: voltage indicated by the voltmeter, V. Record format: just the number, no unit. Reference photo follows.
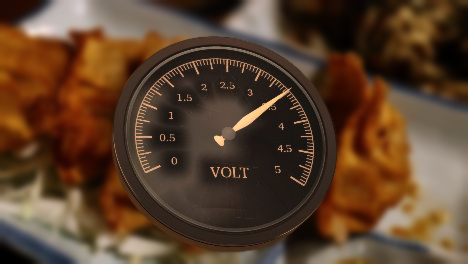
3.5
